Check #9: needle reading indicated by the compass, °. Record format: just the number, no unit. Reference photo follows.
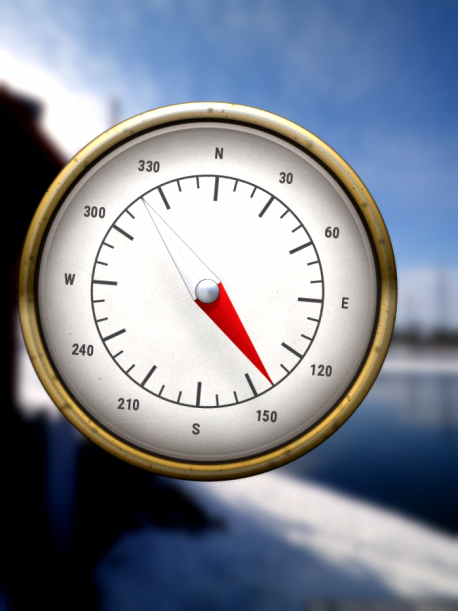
140
